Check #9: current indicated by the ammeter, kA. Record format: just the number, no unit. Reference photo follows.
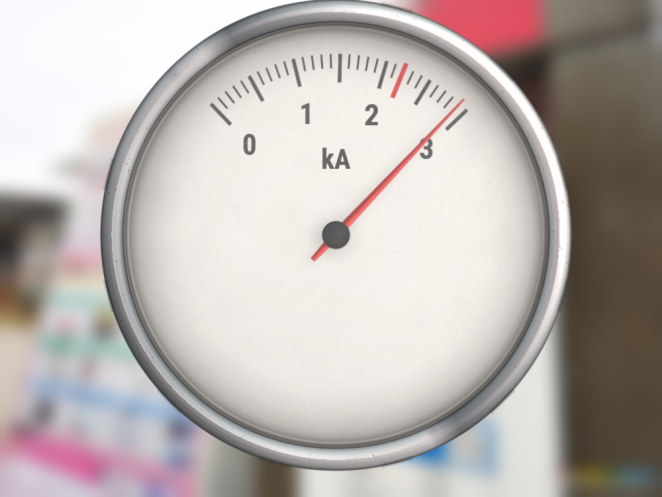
2.9
